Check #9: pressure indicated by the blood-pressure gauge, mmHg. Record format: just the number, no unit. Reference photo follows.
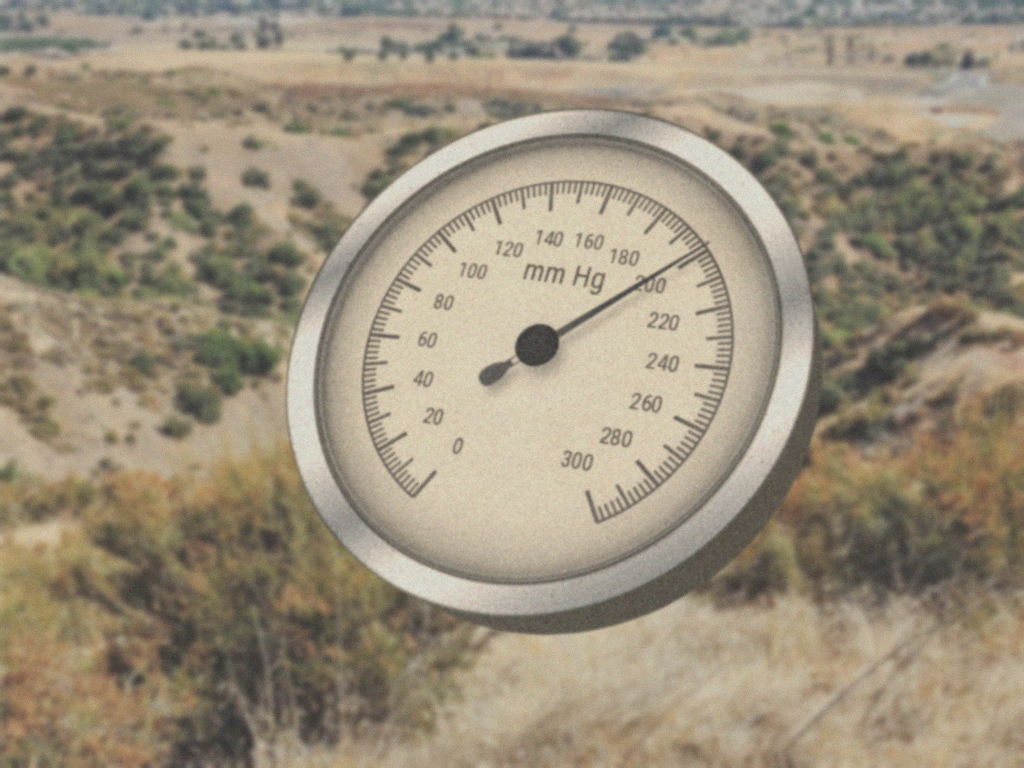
200
